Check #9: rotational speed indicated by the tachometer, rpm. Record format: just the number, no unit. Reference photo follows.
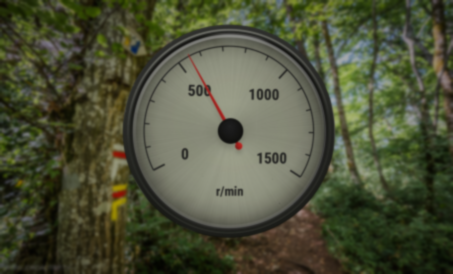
550
